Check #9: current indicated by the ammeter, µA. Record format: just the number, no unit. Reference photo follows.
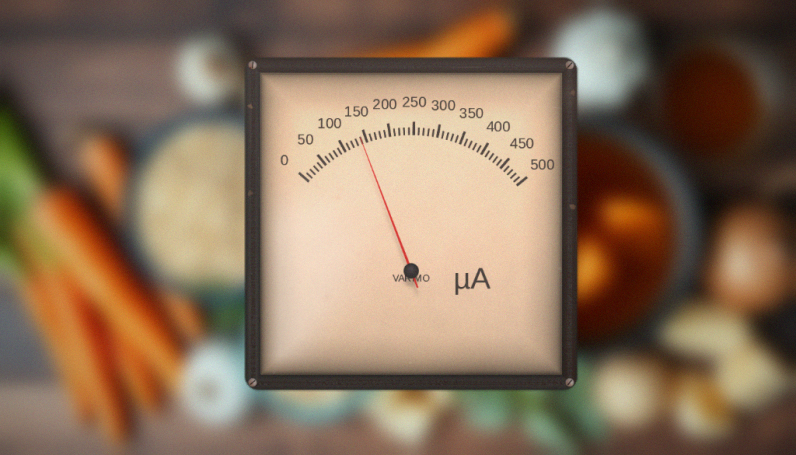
140
